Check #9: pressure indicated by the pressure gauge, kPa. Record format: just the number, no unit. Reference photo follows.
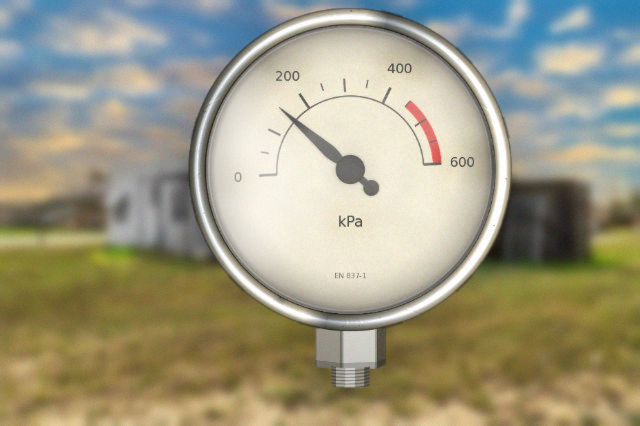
150
